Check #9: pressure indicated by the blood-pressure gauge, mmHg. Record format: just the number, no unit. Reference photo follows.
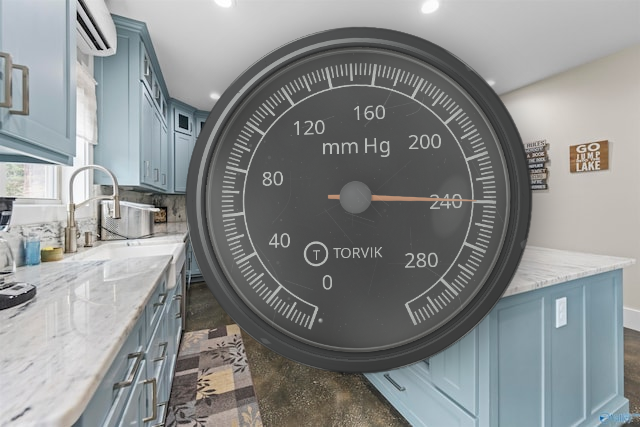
240
